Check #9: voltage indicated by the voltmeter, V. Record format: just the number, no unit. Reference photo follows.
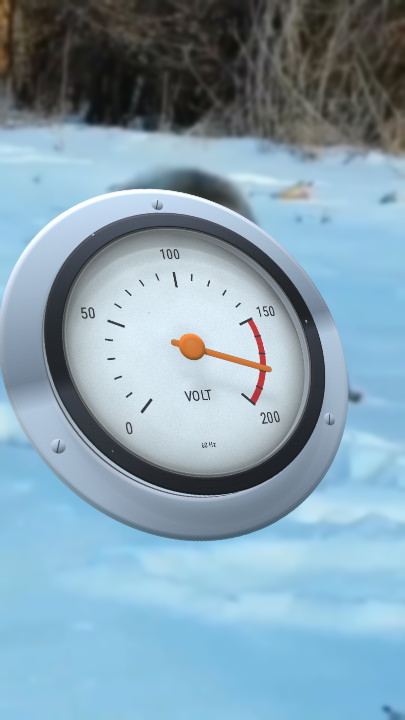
180
